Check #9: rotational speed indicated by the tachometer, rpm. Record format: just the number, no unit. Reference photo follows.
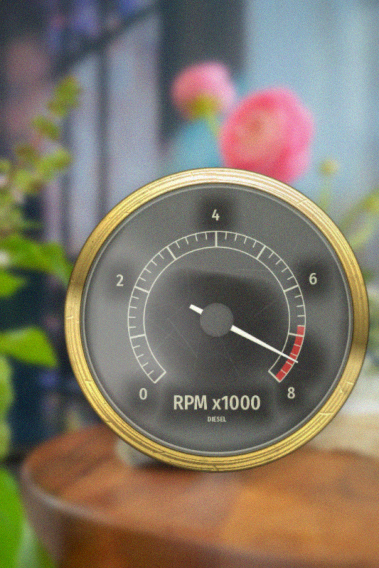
7500
